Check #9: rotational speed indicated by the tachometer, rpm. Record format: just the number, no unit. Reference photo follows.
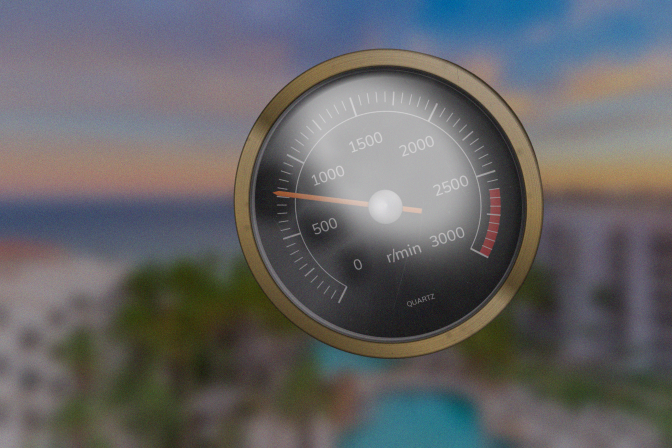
775
